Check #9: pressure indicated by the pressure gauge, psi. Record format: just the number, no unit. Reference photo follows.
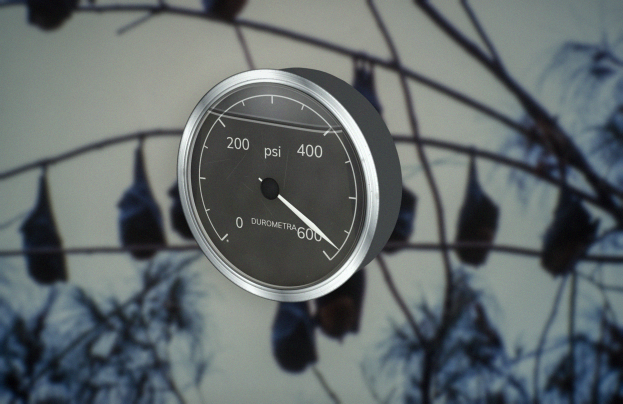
575
